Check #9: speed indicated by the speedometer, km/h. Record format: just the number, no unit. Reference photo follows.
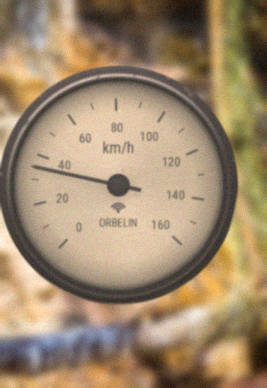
35
